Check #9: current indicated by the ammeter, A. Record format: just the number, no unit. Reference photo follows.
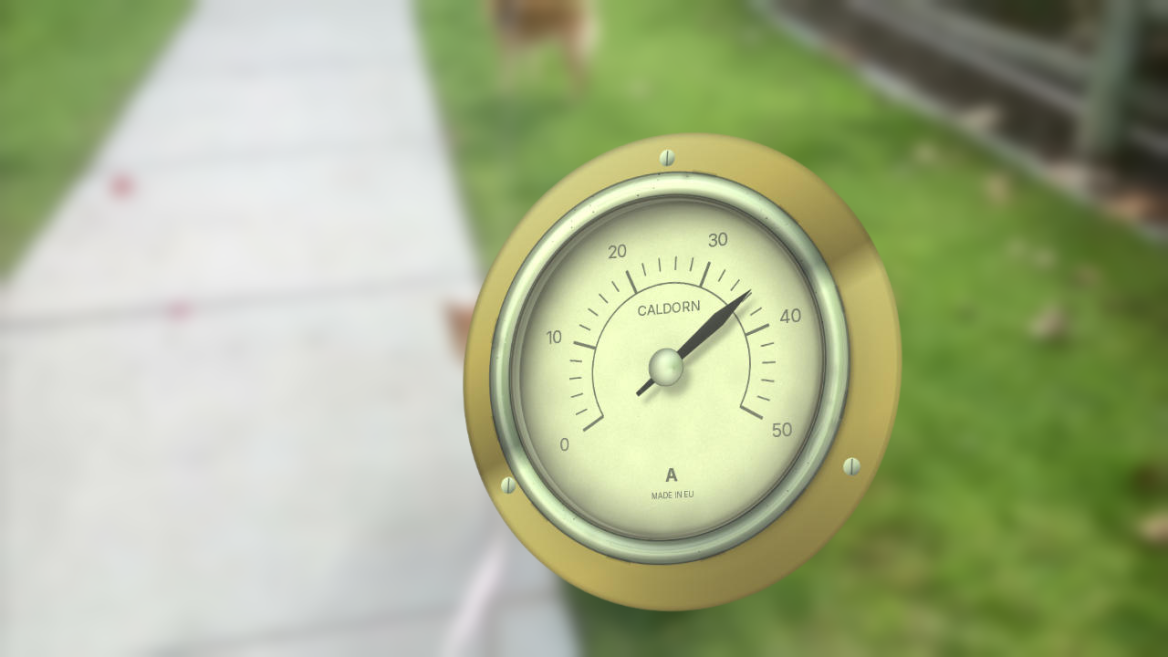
36
